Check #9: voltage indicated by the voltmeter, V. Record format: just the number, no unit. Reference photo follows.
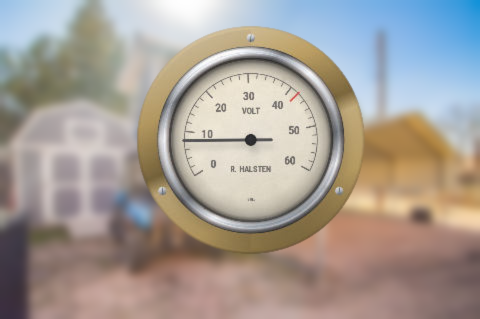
8
